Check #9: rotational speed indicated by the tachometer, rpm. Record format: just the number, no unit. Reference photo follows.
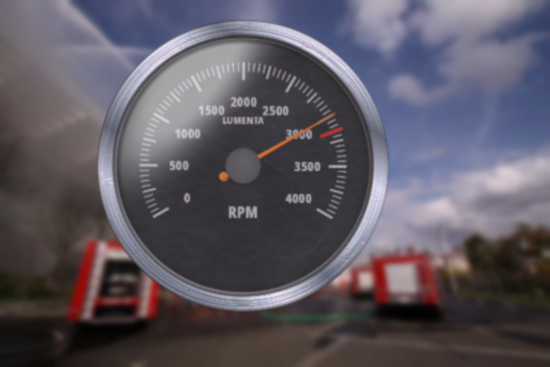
3000
